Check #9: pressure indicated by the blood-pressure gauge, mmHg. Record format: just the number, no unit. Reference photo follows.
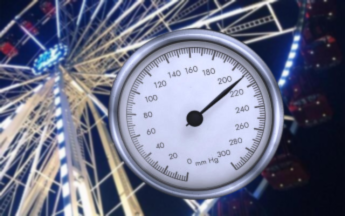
210
